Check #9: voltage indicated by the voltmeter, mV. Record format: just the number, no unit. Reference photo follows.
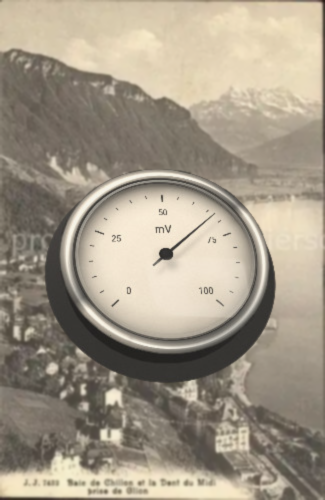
67.5
